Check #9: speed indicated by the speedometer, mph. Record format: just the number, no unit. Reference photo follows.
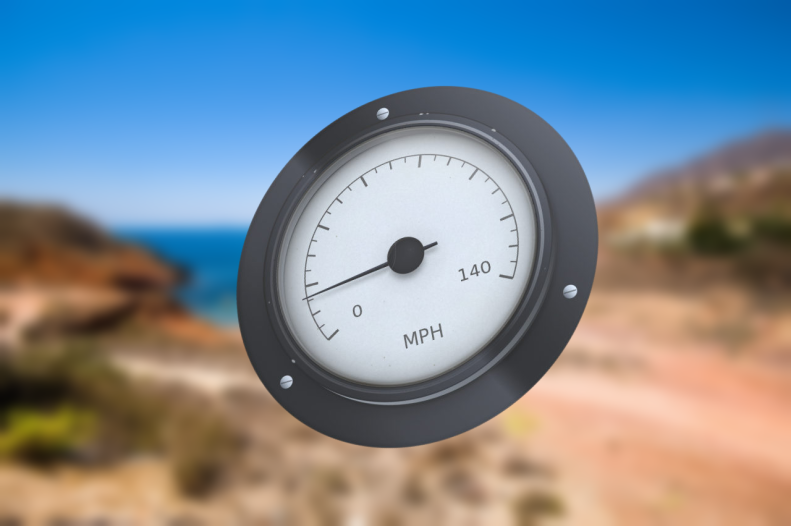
15
